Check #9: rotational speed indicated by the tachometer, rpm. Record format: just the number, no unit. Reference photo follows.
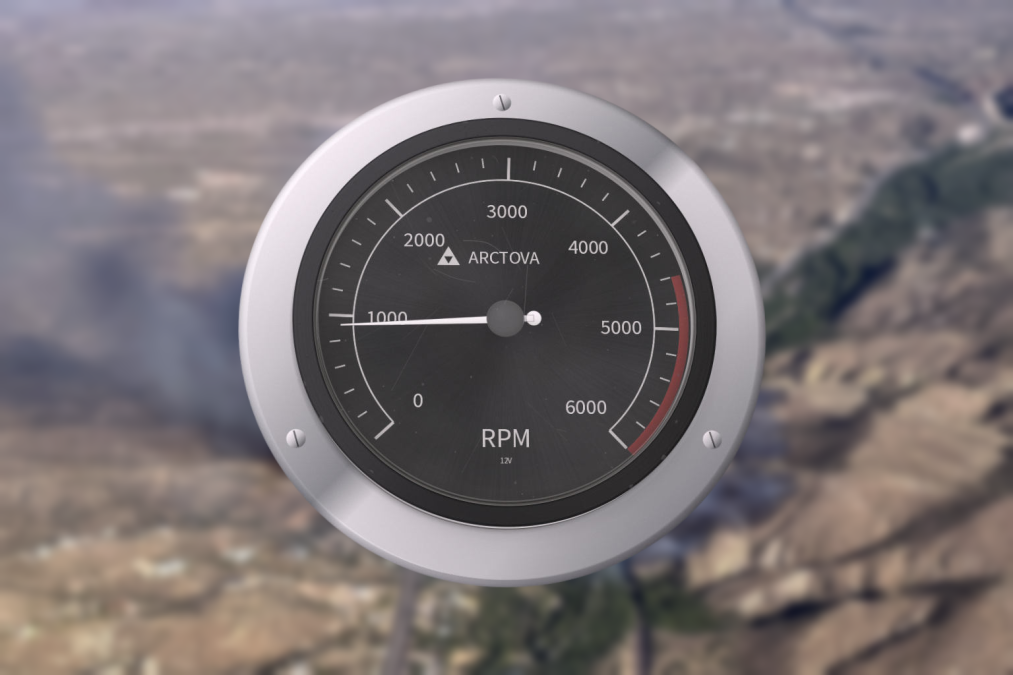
900
